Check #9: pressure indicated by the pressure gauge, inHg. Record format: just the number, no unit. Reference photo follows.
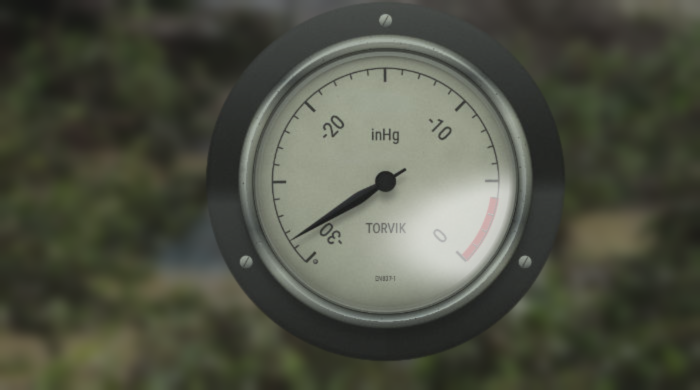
-28.5
